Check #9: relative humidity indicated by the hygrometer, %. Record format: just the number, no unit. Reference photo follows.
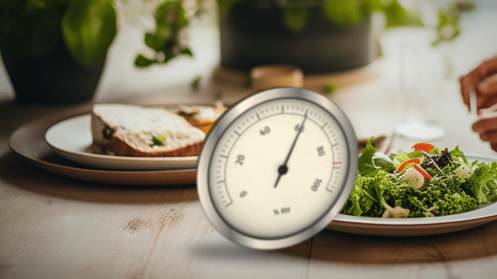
60
